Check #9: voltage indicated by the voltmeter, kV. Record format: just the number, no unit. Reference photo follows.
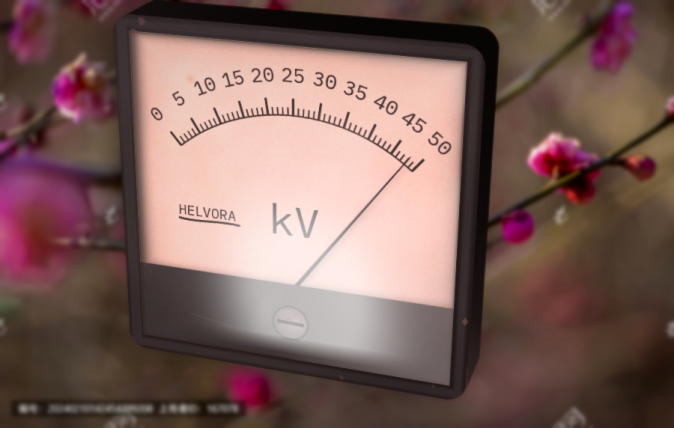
48
